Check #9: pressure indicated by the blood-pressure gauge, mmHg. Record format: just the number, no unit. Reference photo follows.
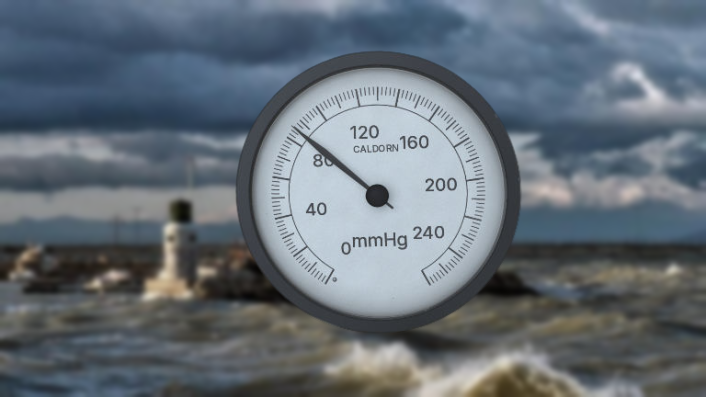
86
